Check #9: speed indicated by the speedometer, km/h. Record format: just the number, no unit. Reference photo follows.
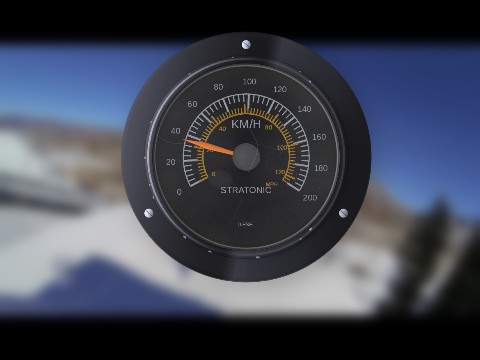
36
